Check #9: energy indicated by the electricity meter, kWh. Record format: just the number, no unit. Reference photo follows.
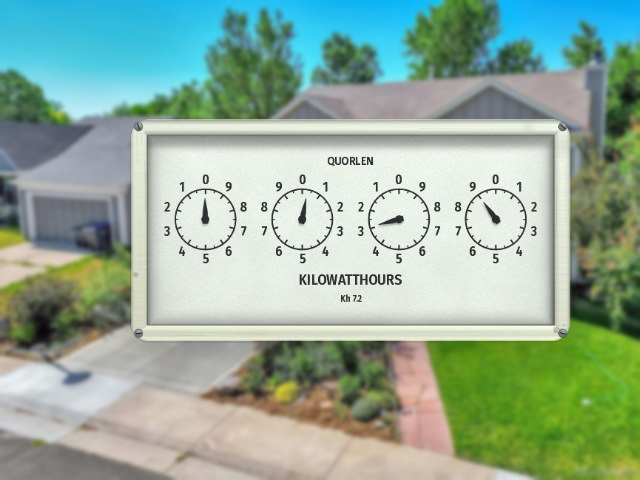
29
